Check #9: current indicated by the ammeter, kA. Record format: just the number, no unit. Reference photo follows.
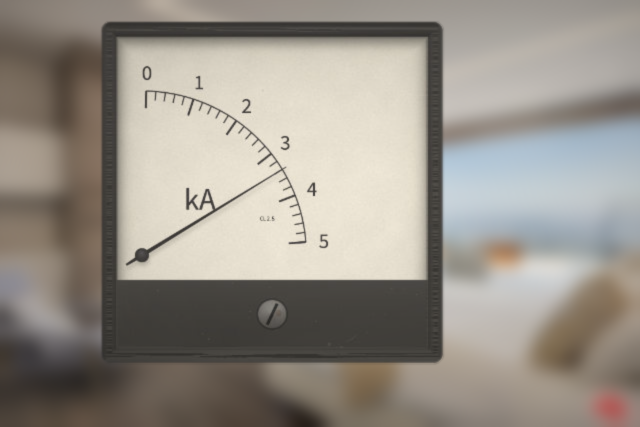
3.4
